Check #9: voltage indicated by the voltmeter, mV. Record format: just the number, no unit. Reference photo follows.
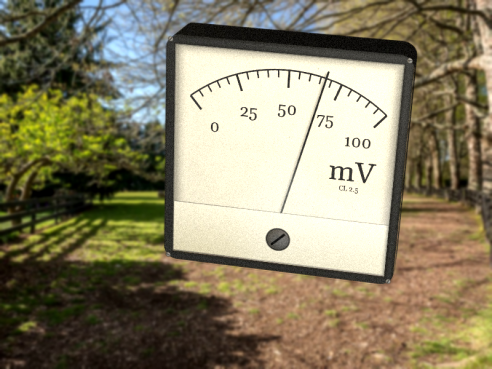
67.5
